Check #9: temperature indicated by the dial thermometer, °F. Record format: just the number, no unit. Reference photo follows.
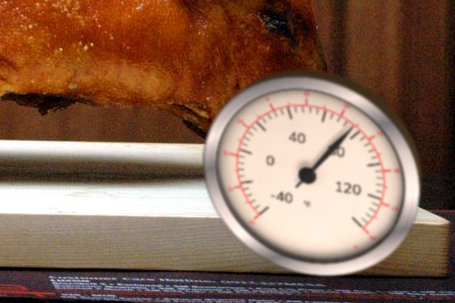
76
